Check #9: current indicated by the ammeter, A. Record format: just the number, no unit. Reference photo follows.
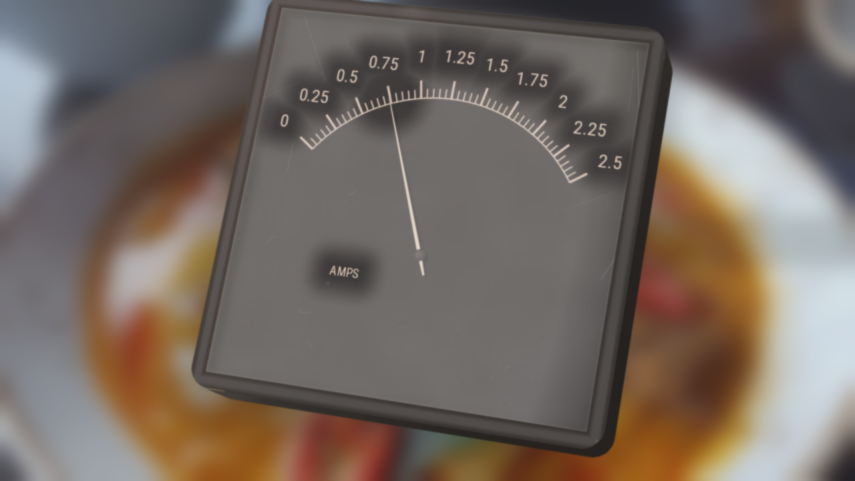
0.75
